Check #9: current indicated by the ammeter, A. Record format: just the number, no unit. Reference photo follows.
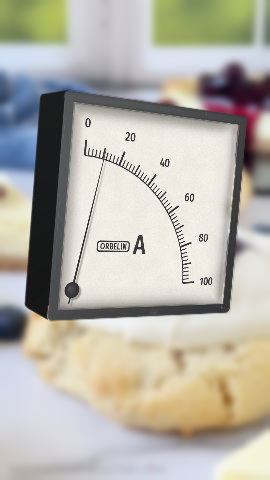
10
